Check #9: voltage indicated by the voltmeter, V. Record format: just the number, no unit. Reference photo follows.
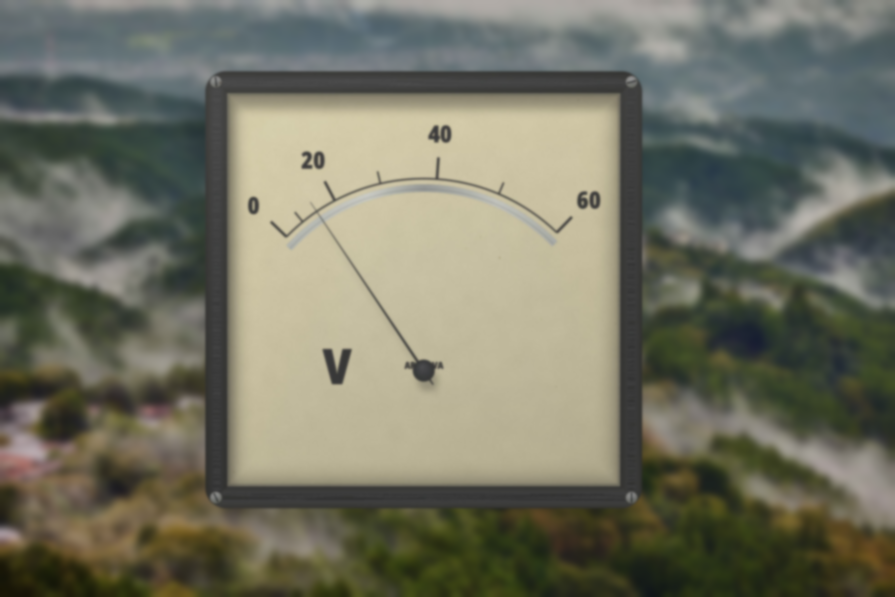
15
